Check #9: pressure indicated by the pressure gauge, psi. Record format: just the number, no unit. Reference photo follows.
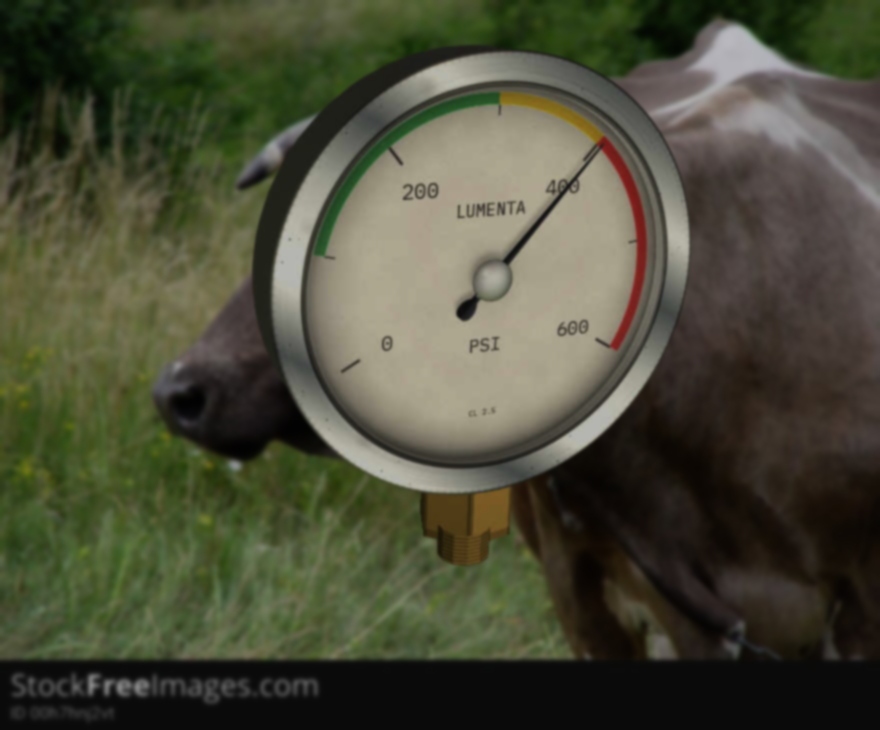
400
